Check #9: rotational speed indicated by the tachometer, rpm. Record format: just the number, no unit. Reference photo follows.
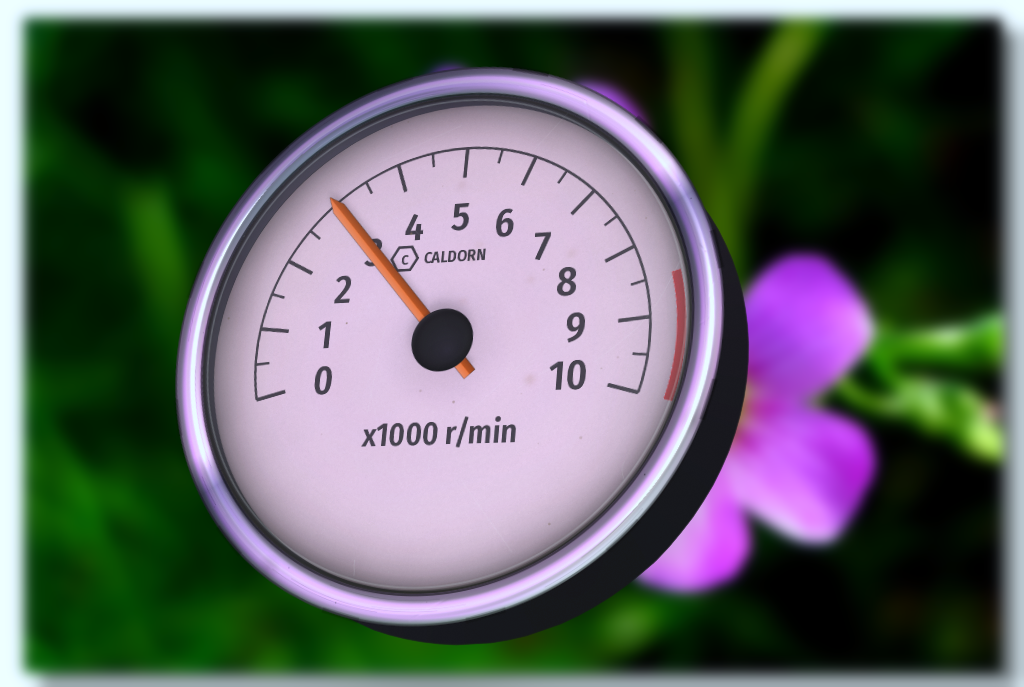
3000
